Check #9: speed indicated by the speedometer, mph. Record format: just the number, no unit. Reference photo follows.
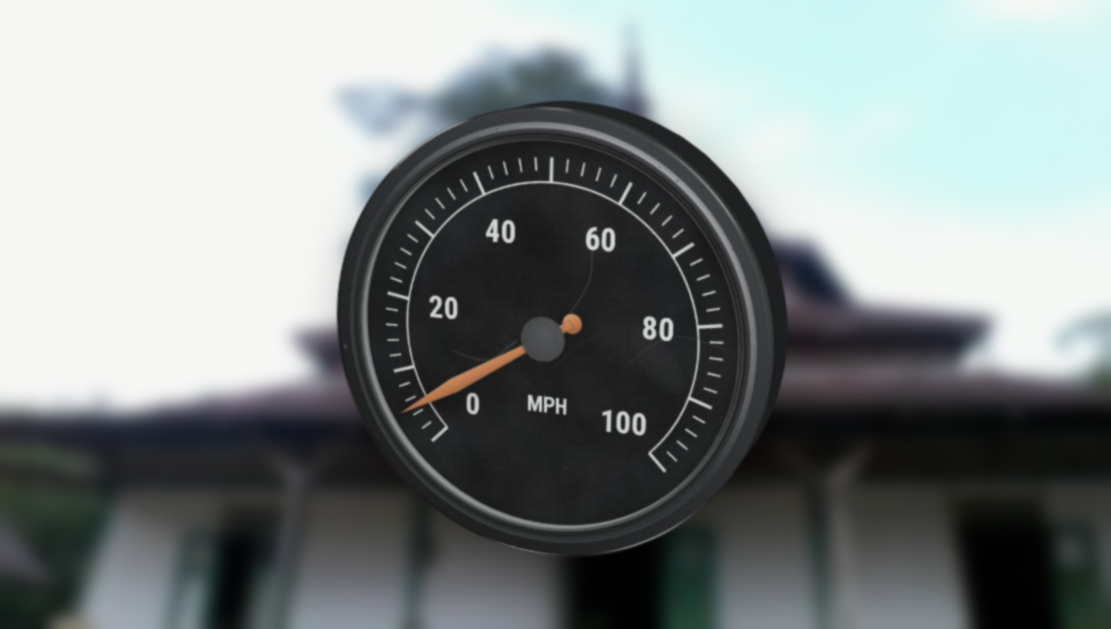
5
